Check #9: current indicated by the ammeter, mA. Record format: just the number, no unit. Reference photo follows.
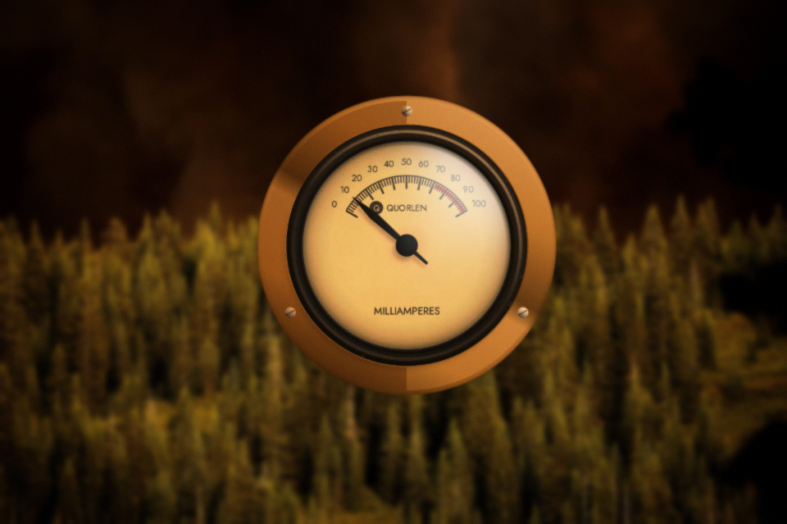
10
